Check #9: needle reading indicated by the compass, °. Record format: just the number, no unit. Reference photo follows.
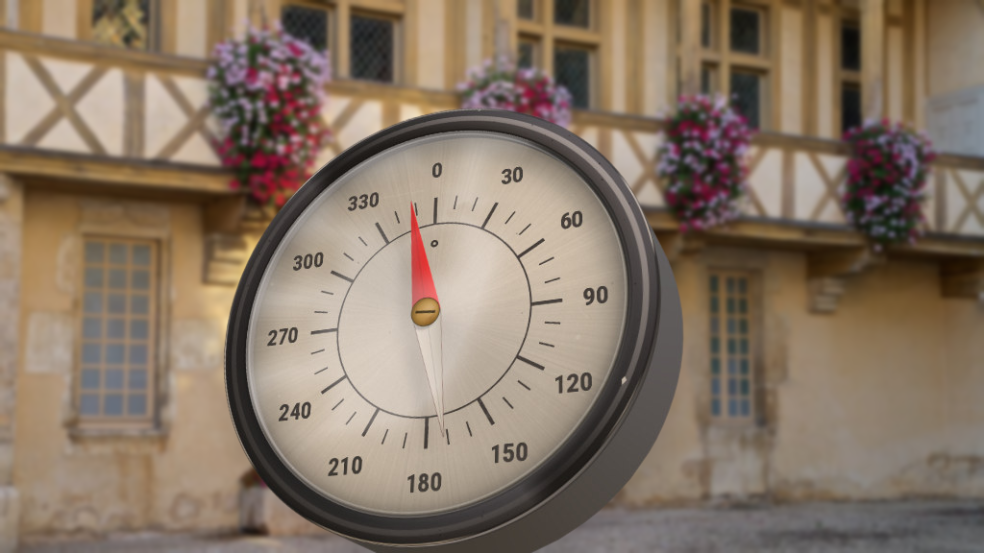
350
